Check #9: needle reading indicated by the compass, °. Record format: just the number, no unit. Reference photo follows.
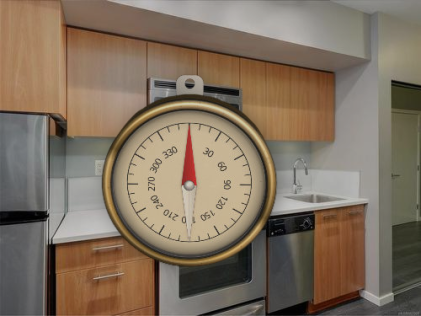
0
